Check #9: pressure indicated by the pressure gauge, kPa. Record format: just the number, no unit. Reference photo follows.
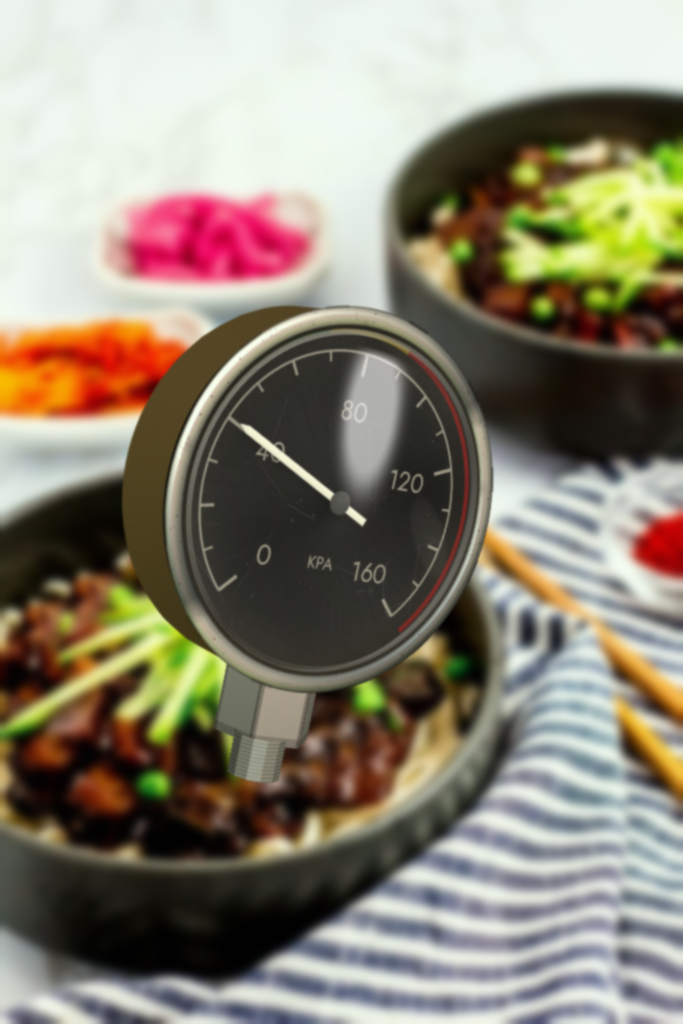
40
